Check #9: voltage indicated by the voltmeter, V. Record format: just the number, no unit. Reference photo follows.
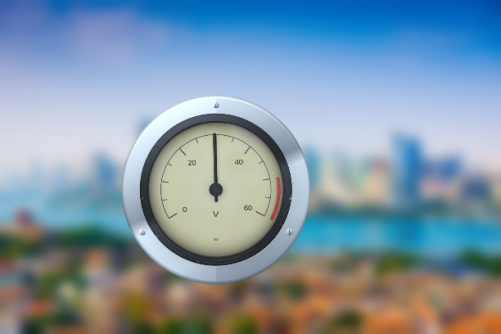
30
